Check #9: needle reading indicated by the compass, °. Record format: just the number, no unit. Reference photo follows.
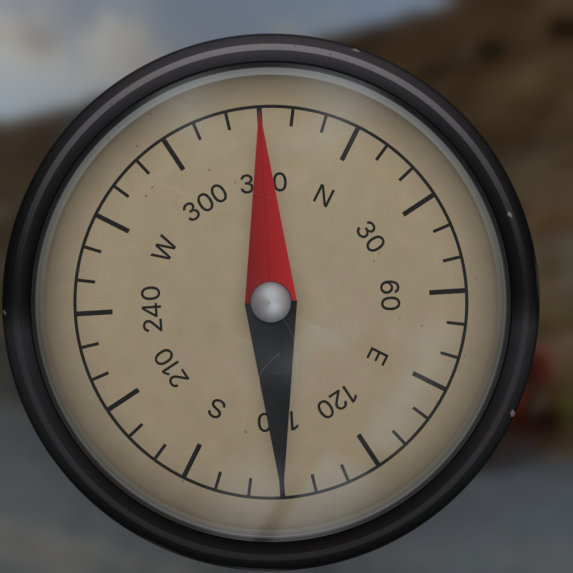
330
